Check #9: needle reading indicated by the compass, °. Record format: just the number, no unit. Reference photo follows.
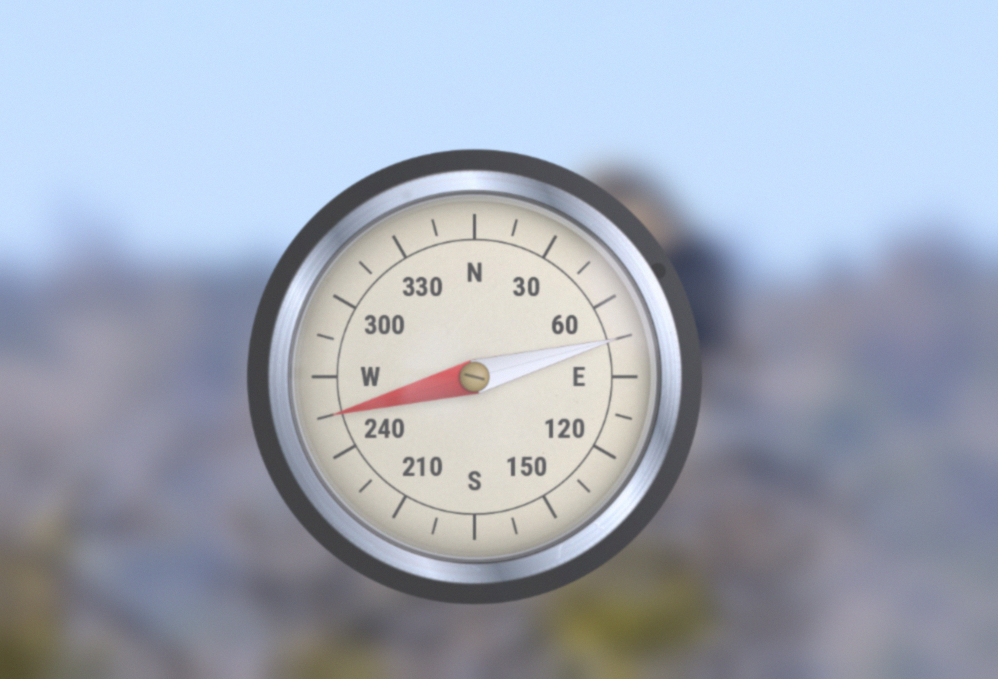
255
